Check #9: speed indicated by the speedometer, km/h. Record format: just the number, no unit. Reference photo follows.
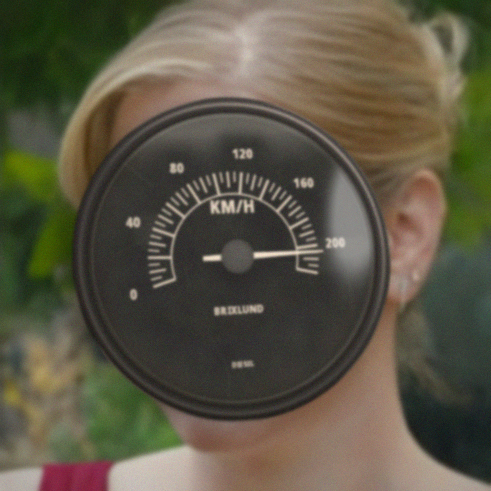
205
